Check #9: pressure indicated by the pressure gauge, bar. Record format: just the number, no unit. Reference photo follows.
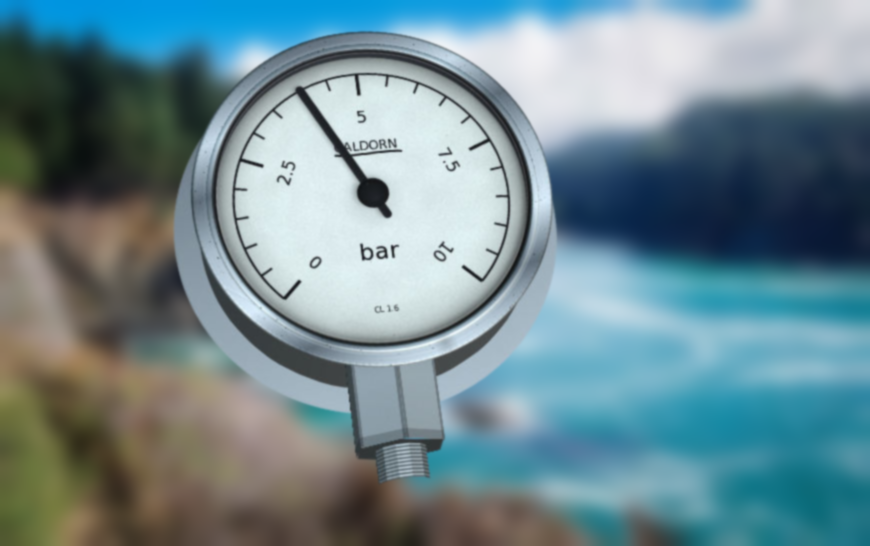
4
